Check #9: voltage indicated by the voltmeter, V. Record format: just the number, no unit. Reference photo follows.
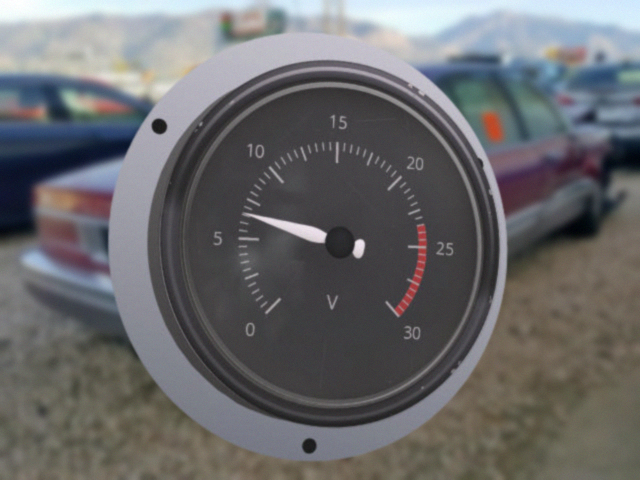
6.5
